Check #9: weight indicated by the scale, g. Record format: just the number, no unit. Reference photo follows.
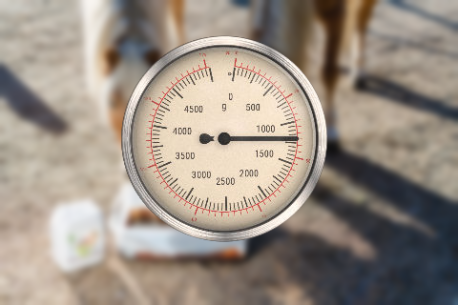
1200
